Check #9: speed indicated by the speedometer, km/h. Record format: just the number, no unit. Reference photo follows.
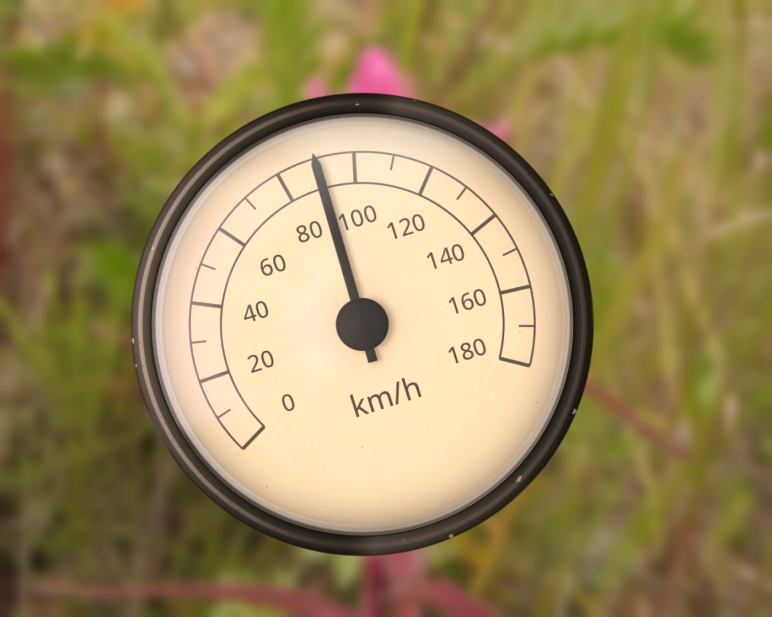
90
